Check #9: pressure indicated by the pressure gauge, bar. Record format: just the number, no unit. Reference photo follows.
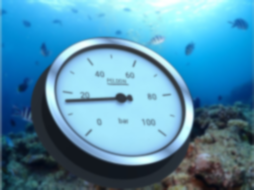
15
